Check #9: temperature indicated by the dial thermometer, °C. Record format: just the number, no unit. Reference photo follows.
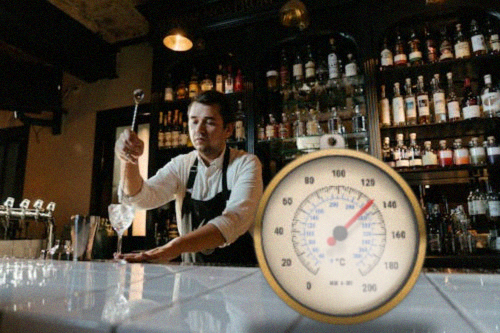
130
